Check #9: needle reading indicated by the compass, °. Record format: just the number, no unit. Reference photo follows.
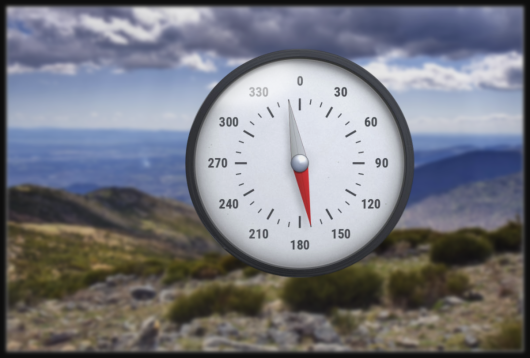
170
